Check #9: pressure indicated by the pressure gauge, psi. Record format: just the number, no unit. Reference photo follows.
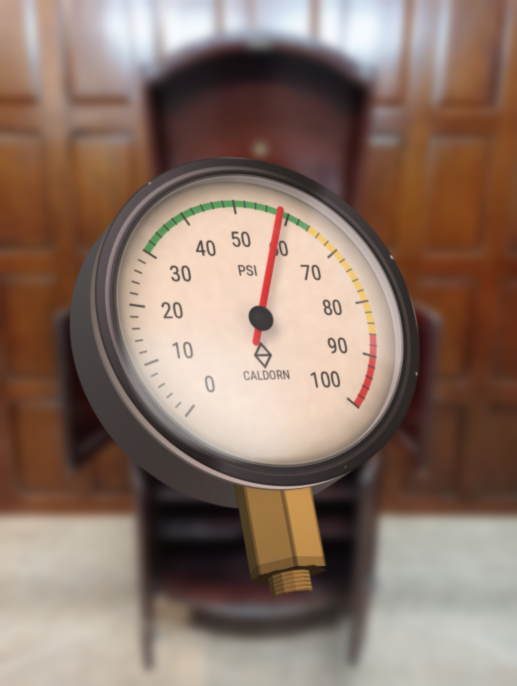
58
